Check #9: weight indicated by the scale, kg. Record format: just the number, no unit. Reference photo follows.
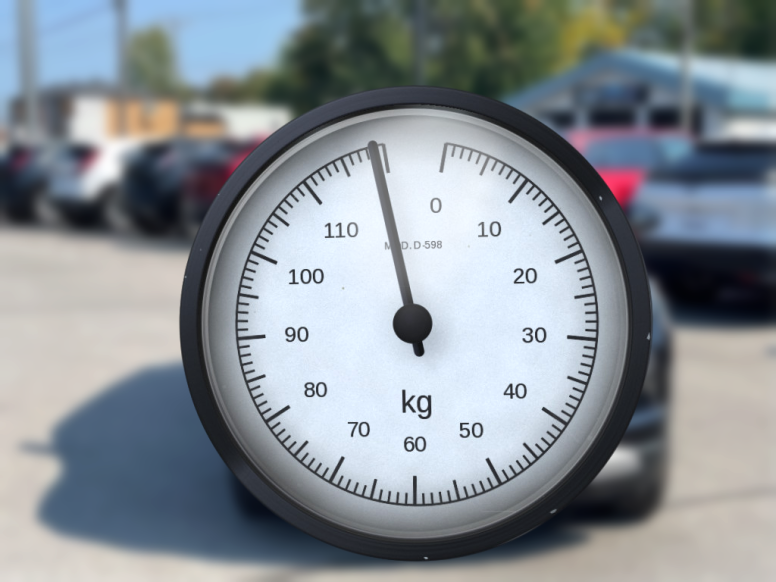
119
